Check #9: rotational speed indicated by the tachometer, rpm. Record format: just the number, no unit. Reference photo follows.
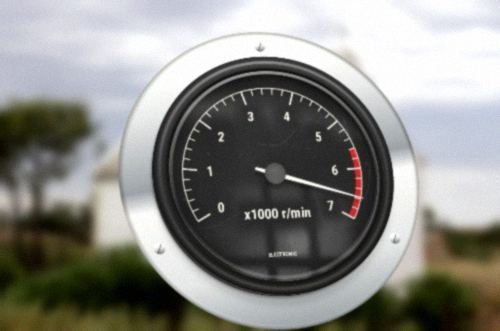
6600
